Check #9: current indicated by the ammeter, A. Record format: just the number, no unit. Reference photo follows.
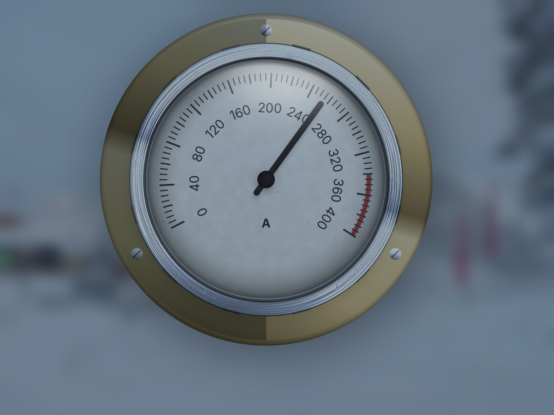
255
